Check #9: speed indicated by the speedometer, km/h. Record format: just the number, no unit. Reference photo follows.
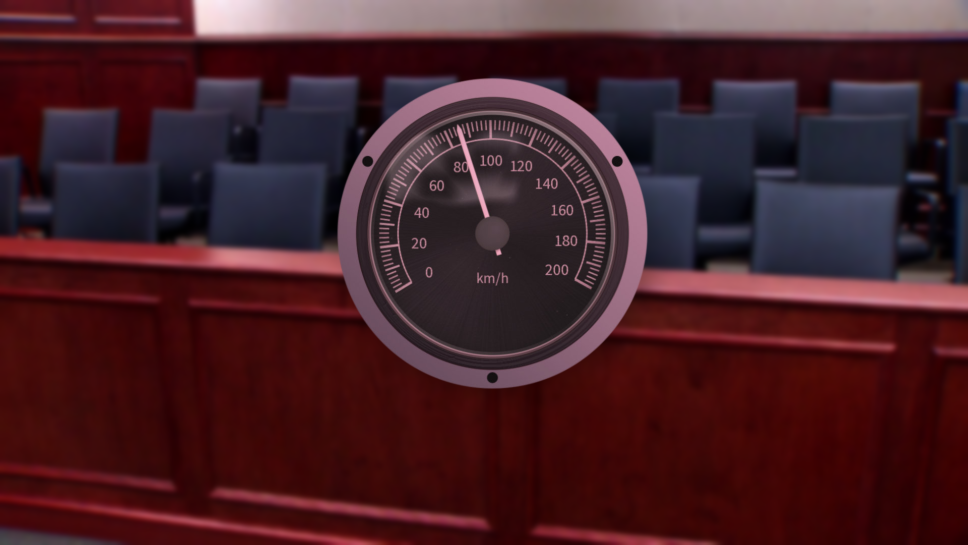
86
